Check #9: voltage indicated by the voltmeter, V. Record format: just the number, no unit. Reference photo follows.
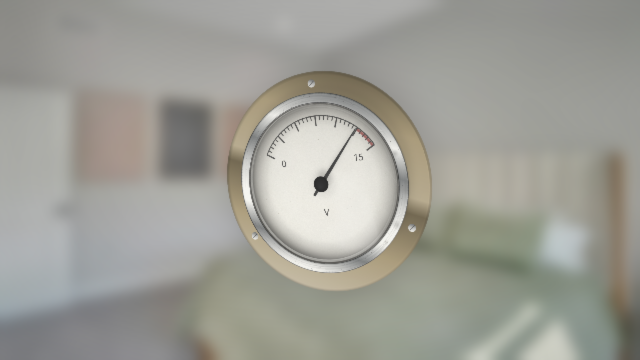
12.5
